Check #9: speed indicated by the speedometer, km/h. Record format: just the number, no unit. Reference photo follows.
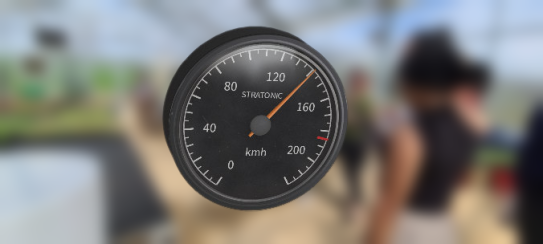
140
